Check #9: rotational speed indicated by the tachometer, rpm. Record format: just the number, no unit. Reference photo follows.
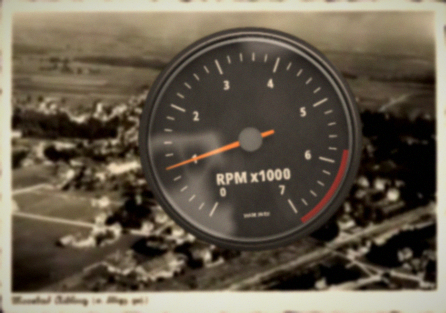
1000
